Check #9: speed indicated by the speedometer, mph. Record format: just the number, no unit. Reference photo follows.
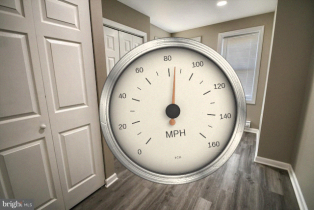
85
